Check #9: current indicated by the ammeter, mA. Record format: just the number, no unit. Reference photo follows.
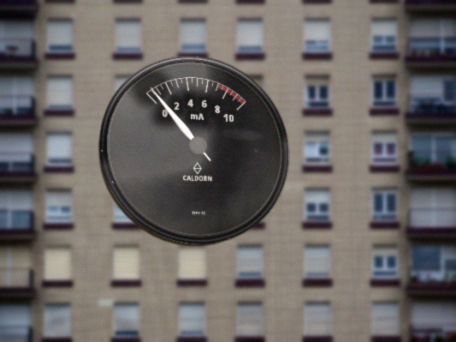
0.5
